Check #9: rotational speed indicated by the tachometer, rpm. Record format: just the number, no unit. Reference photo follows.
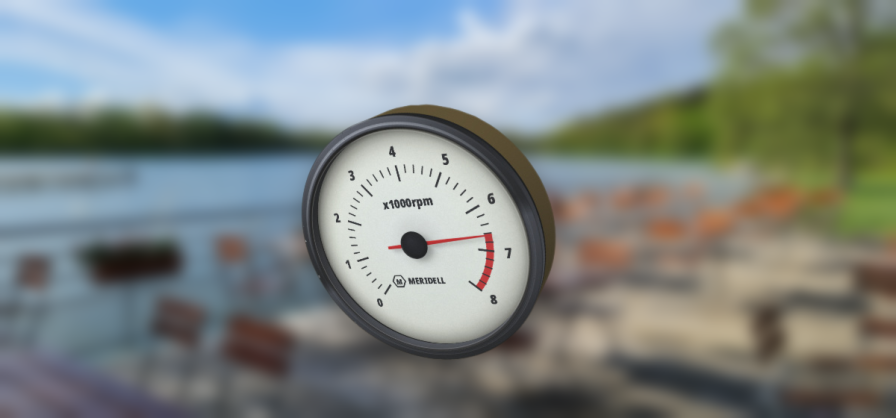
6600
